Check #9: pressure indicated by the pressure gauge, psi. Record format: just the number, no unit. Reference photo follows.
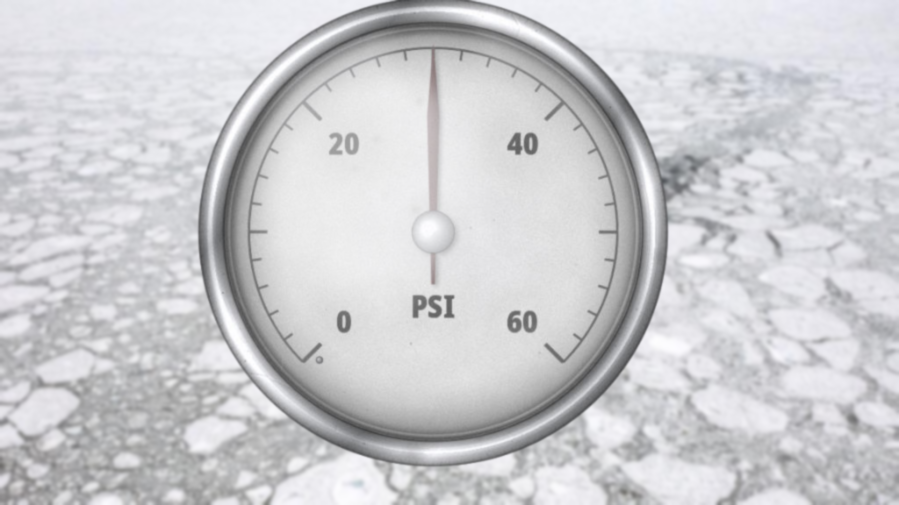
30
